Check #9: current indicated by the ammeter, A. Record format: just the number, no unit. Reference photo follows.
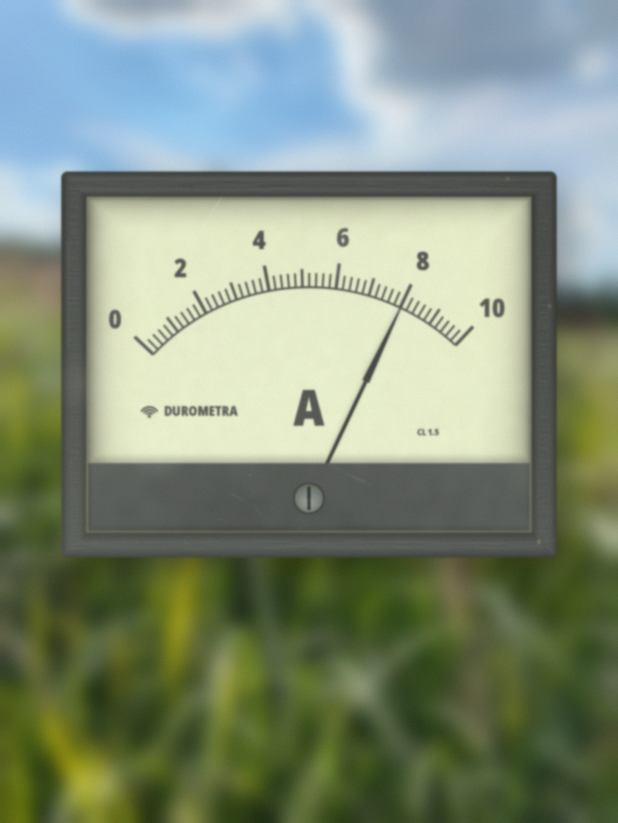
8
